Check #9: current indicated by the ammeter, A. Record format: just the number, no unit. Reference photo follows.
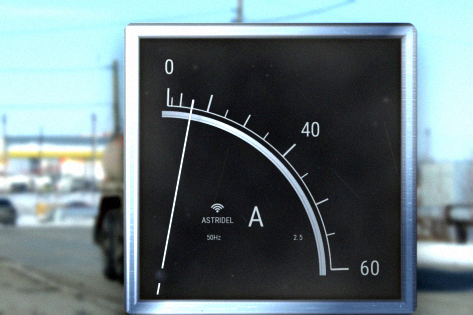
15
